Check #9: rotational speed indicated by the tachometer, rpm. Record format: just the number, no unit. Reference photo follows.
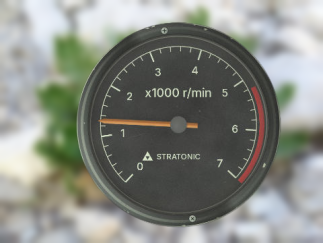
1300
